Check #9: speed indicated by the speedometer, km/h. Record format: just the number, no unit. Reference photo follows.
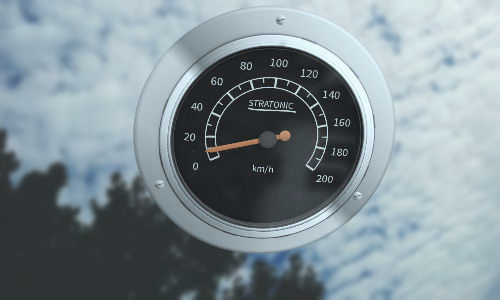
10
